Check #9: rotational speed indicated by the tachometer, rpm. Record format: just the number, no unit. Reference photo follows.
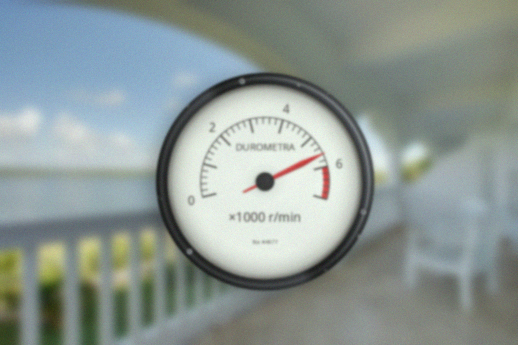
5600
